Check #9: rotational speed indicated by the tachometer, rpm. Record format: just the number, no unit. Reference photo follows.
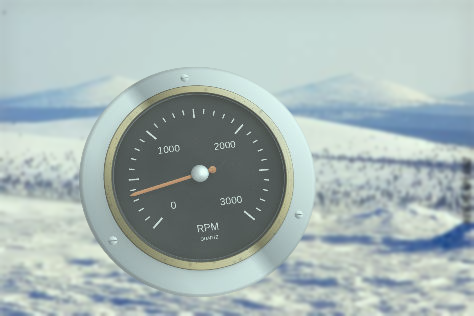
350
